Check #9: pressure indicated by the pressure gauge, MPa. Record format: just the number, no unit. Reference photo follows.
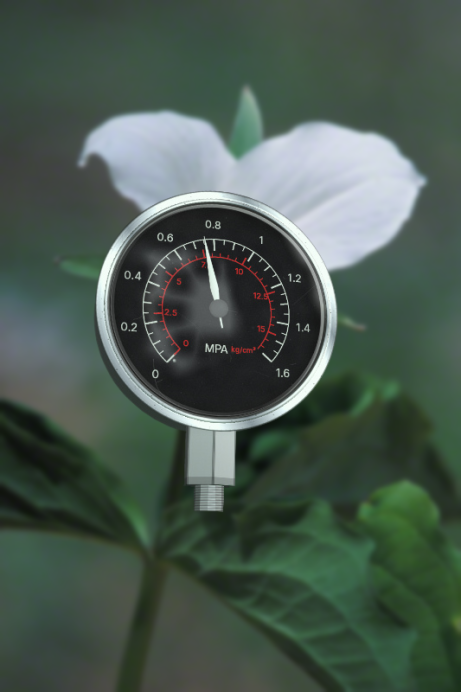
0.75
